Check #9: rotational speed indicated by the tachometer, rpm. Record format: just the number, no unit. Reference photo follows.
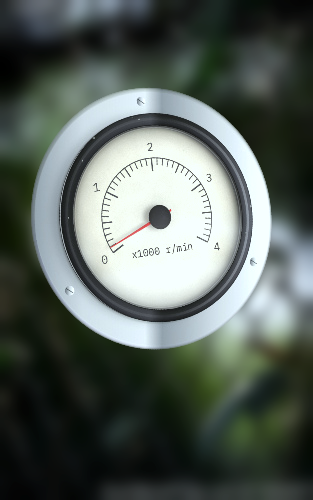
100
